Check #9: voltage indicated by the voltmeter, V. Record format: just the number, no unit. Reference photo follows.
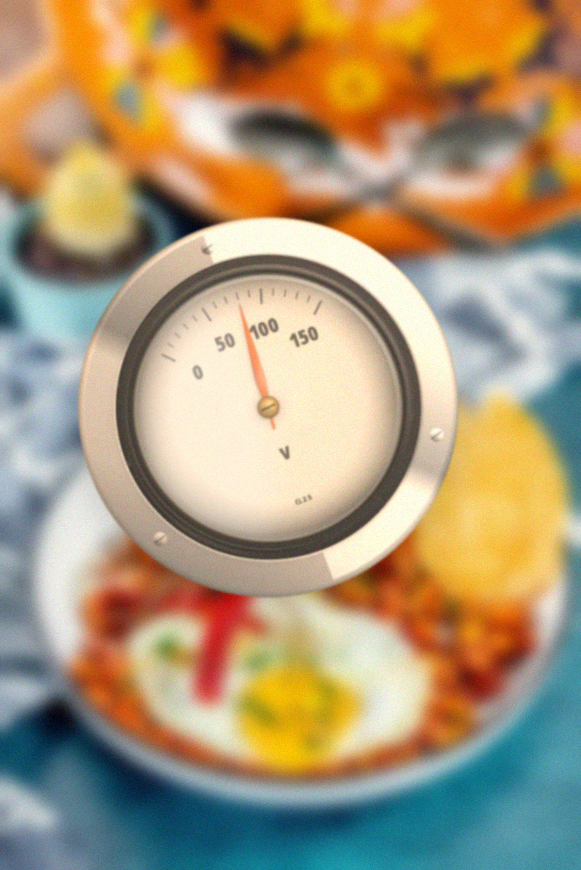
80
